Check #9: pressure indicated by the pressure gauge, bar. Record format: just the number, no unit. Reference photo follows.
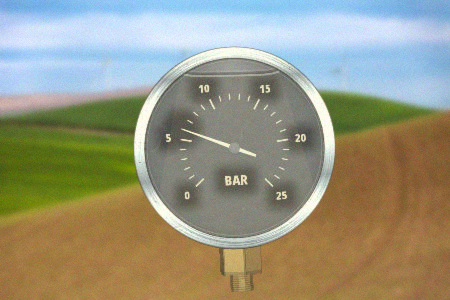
6
